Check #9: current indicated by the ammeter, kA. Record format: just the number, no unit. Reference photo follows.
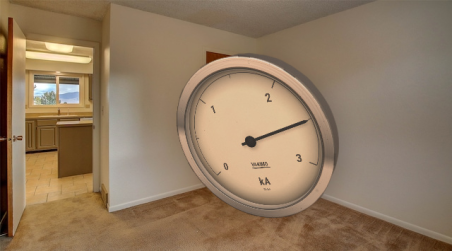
2.5
